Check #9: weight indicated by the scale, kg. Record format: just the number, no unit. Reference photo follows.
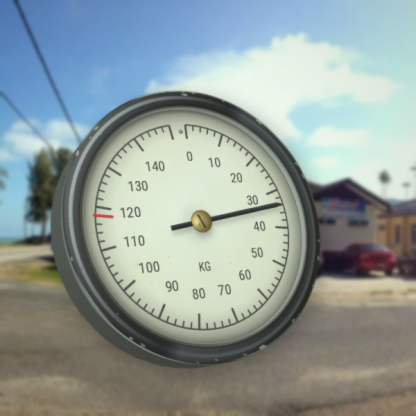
34
